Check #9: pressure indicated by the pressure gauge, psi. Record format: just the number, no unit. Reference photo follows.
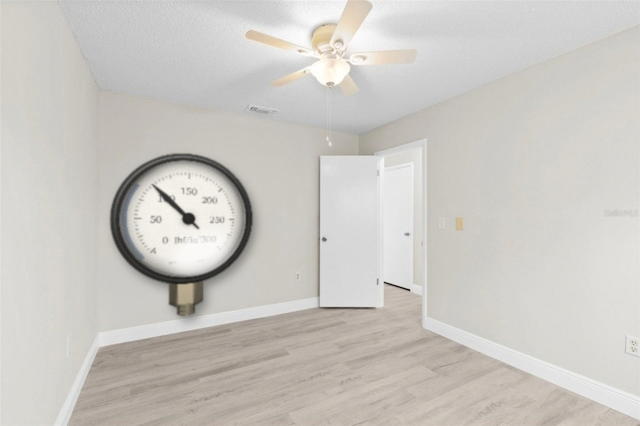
100
